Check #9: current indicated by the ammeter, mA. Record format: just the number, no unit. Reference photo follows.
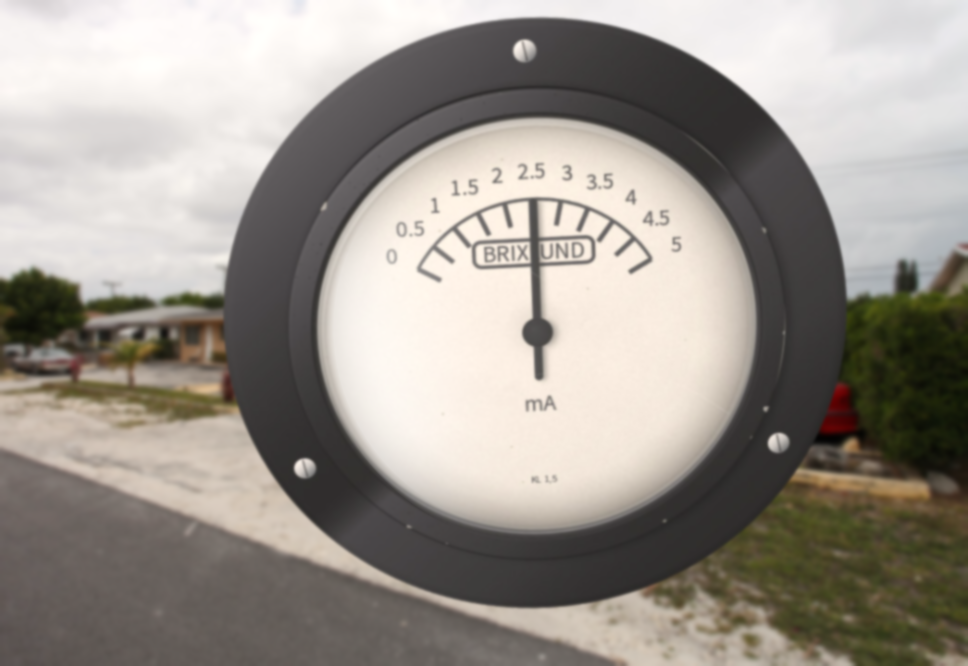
2.5
